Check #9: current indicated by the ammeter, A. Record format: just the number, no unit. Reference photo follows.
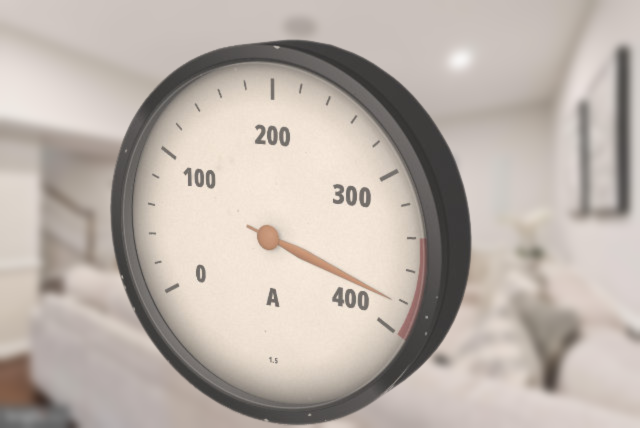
380
